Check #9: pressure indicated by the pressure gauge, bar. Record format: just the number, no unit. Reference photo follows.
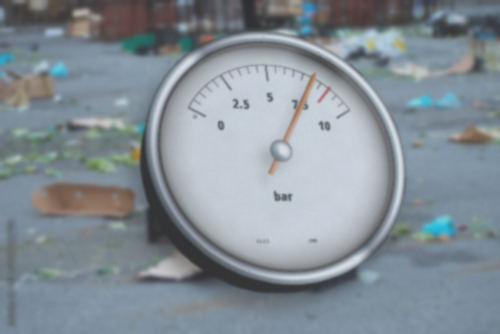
7.5
